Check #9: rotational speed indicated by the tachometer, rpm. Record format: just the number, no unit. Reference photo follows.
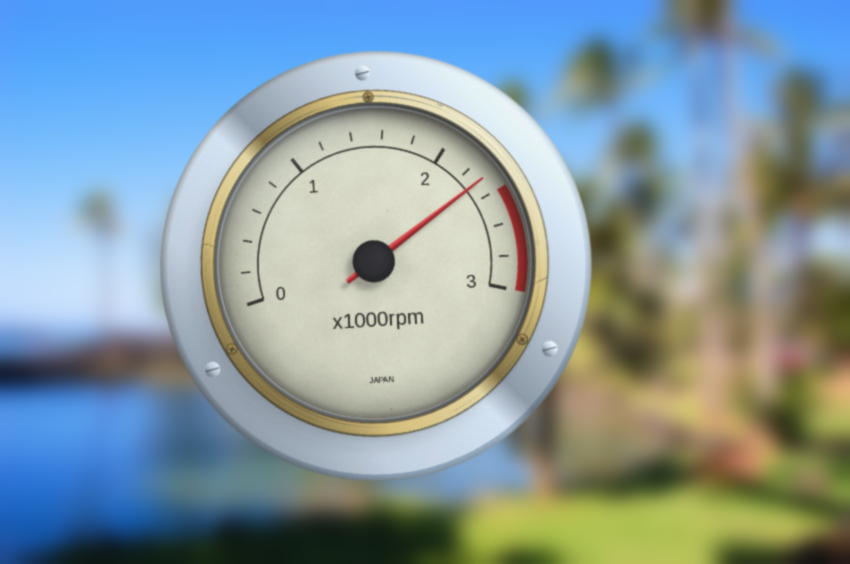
2300
